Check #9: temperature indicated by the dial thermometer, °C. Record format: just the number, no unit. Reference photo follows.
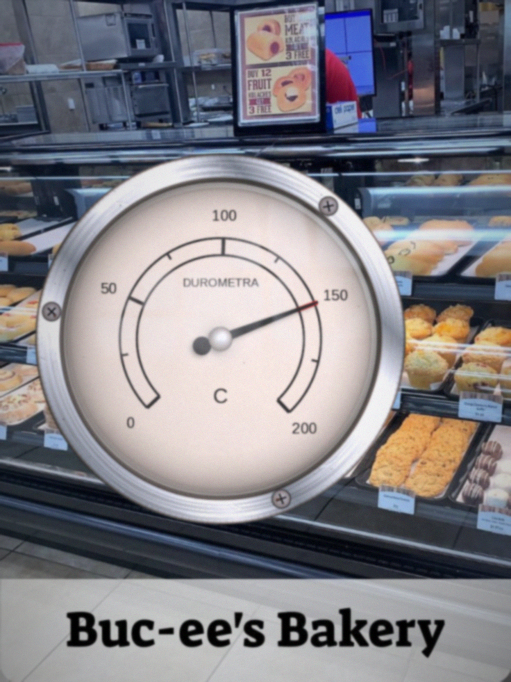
150
